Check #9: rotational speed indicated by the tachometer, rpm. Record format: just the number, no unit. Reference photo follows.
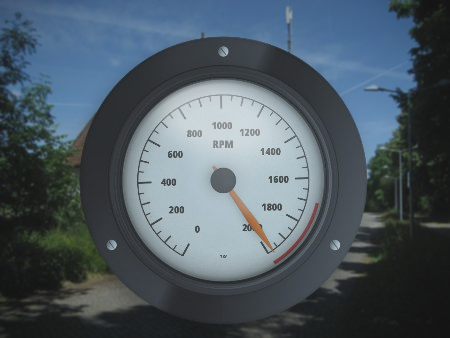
1975
